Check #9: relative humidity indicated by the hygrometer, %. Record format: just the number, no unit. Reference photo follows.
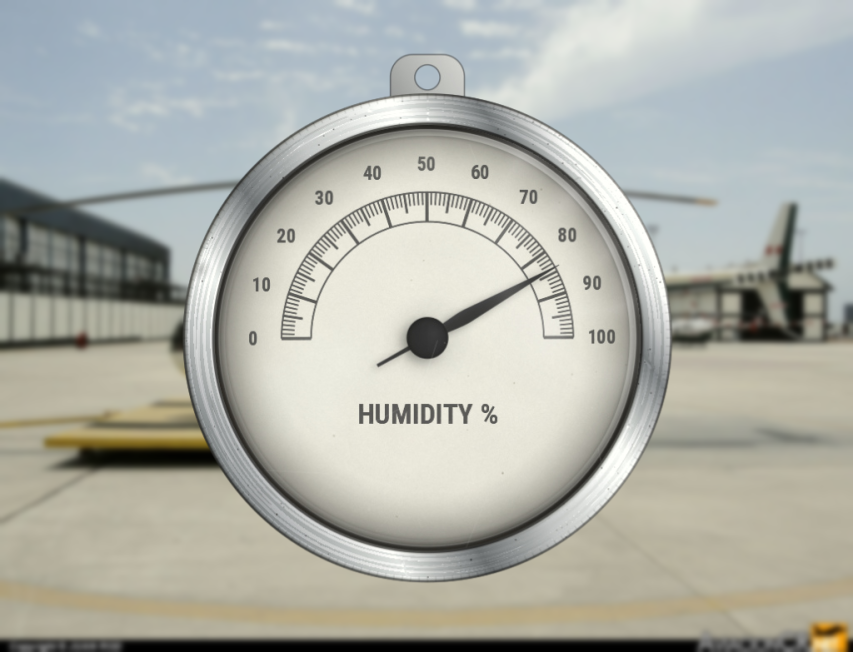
84
